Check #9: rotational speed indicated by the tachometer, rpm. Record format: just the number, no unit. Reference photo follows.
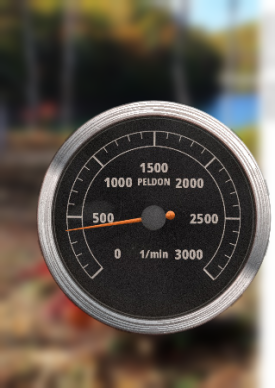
400
